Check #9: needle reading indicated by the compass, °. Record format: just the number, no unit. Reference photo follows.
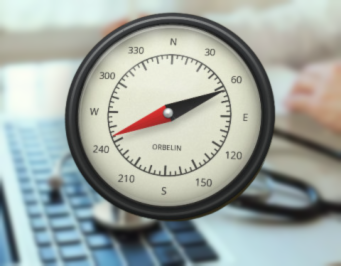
245
